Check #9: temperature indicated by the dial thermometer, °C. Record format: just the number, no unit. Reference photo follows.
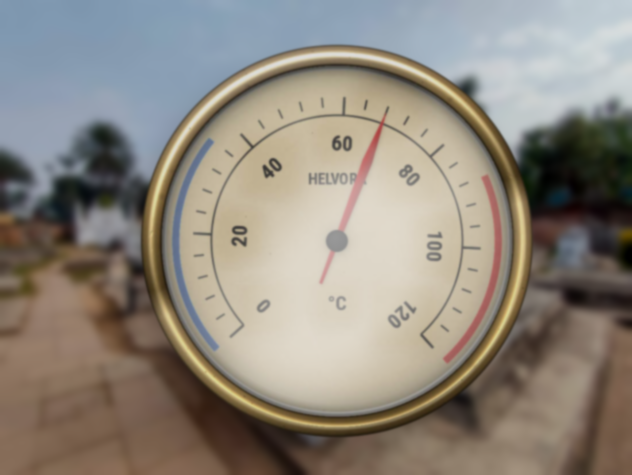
68
